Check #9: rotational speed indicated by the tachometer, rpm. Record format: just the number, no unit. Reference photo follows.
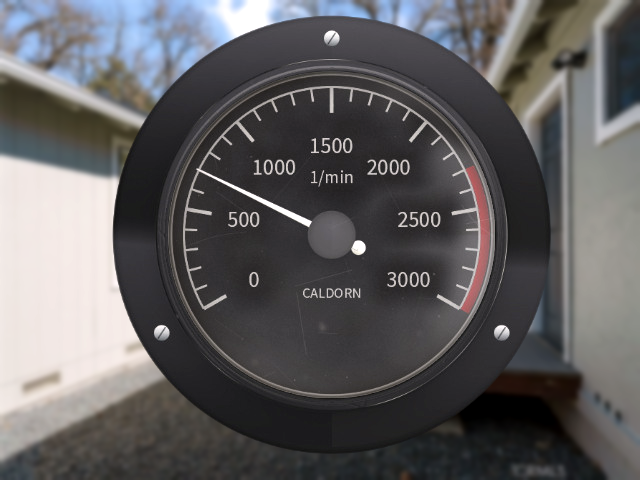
700
